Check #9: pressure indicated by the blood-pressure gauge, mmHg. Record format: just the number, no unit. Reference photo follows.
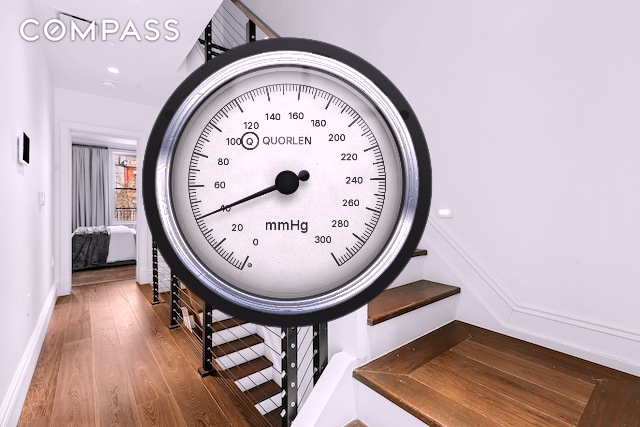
40
